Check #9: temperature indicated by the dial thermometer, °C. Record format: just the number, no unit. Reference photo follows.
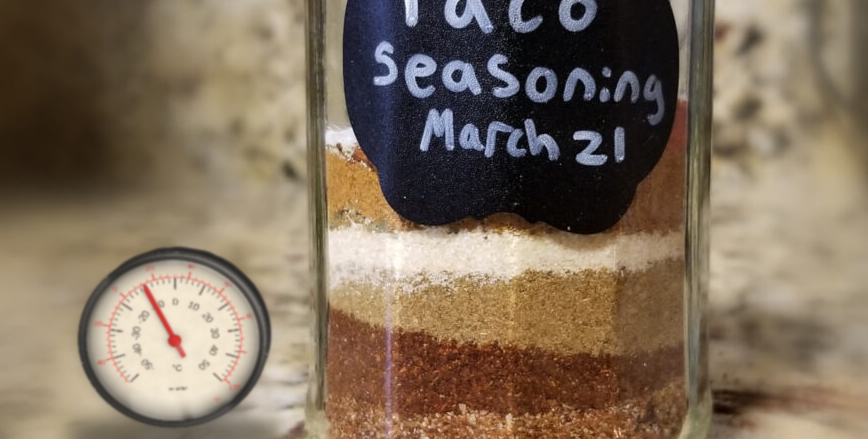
-10
